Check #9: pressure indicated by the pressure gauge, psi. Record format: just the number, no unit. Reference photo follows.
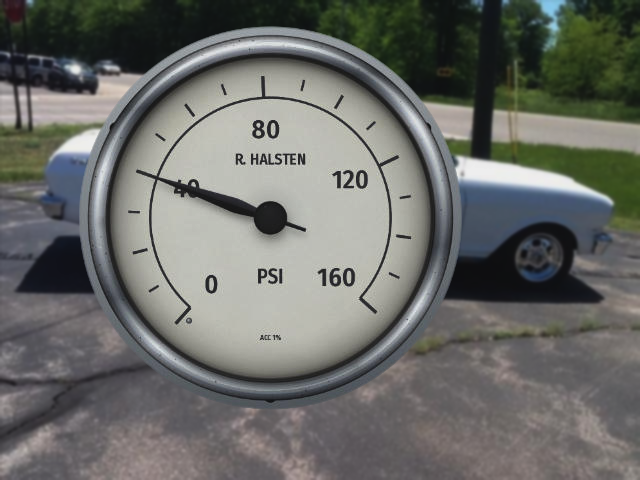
40
